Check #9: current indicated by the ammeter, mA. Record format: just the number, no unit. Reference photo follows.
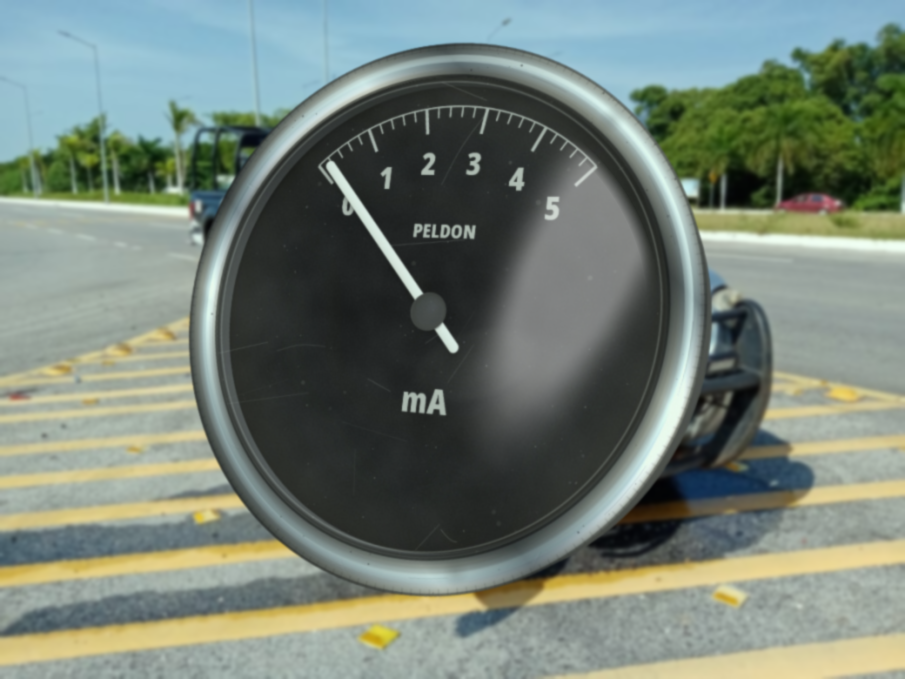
0.2
